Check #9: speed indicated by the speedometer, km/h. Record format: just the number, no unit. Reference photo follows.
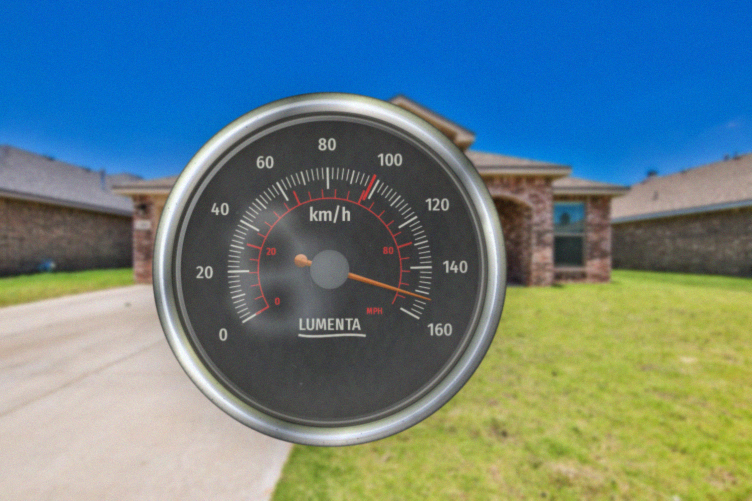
152
